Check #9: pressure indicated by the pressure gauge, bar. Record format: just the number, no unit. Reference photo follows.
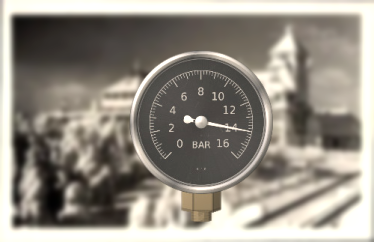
14
